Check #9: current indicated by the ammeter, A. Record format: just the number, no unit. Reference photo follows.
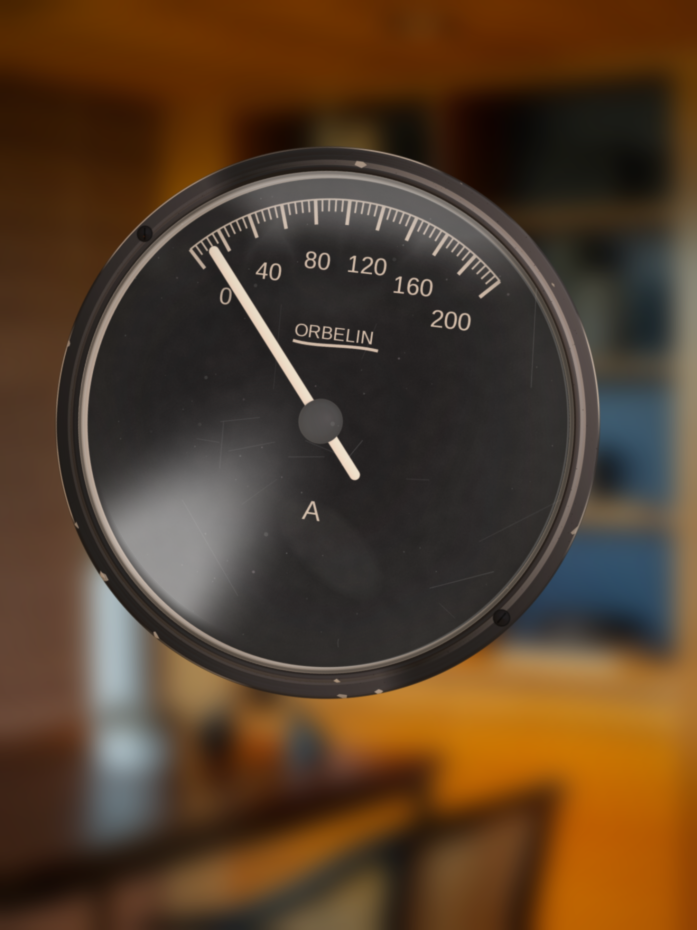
12
